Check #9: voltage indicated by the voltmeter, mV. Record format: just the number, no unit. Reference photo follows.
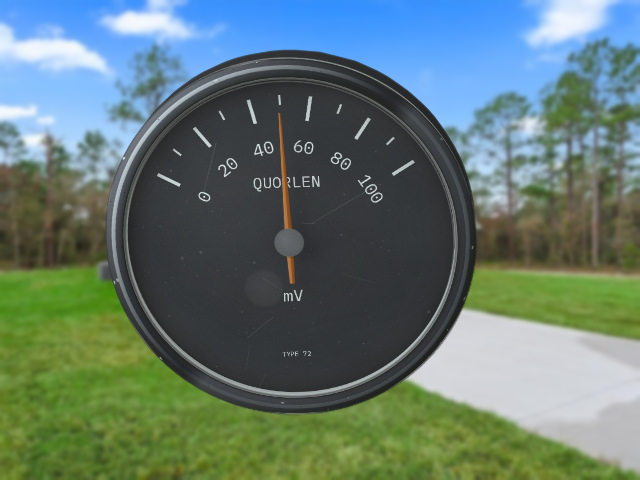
50
